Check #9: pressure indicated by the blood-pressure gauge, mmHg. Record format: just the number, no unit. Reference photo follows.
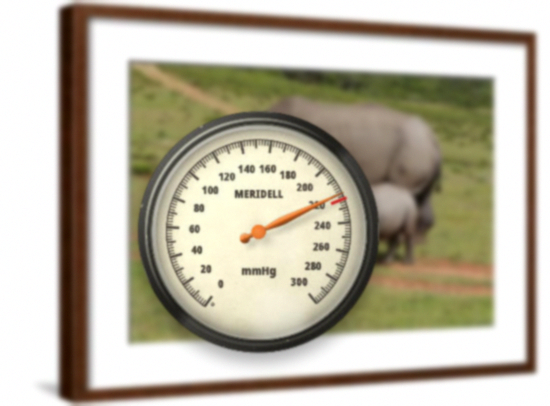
220
